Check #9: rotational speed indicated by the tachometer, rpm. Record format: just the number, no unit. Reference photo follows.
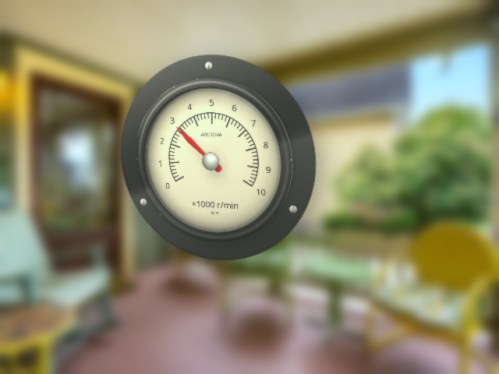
3000
